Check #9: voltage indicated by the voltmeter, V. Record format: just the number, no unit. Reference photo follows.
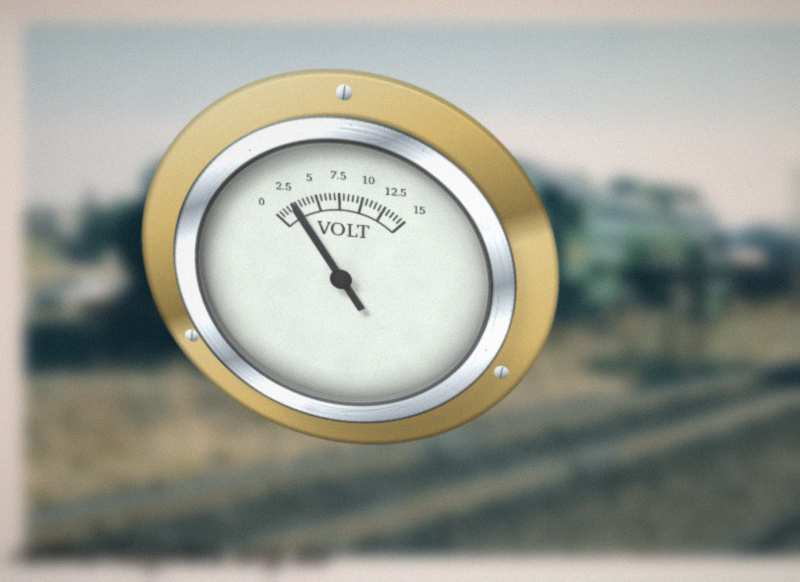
2.5
